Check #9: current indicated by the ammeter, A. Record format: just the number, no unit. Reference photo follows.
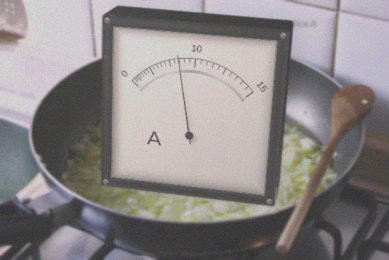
8.5
